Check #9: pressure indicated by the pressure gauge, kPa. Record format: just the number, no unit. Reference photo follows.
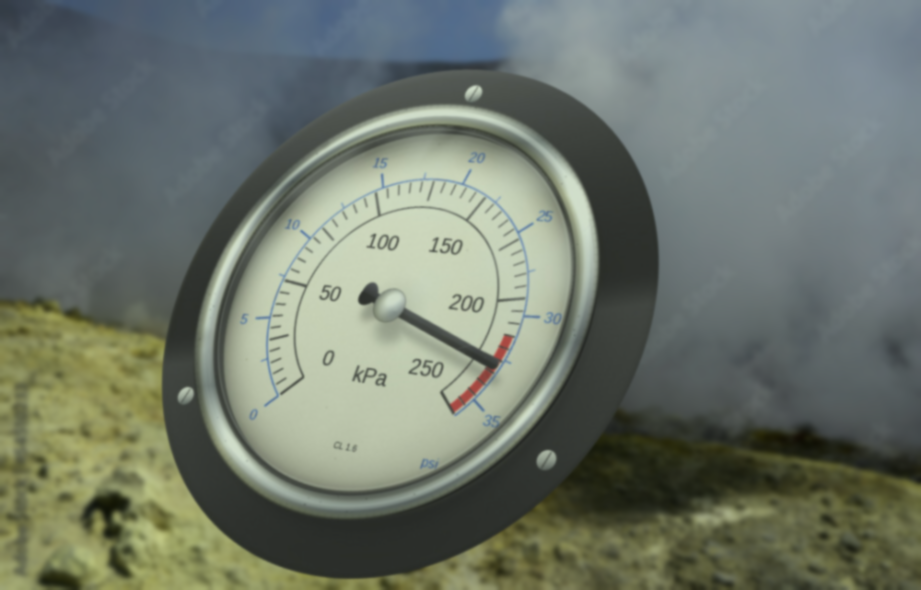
227.5
